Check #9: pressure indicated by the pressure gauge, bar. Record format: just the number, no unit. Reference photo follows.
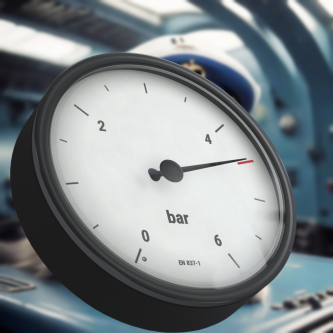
4.5
